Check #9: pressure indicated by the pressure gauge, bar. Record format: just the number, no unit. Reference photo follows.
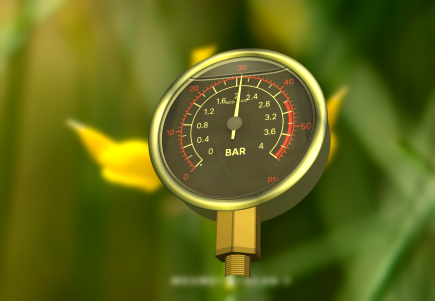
2.1
